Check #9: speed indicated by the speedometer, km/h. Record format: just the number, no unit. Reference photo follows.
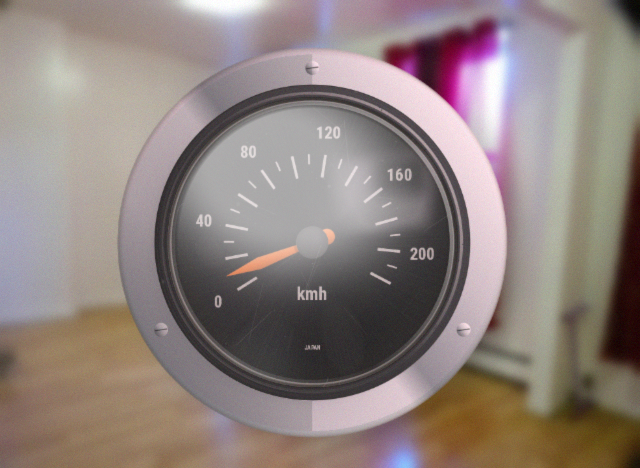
10
